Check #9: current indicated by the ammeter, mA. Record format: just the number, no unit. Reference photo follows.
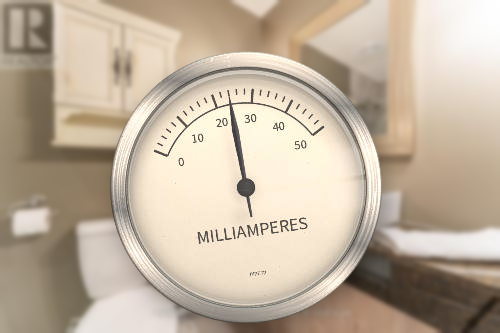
24
